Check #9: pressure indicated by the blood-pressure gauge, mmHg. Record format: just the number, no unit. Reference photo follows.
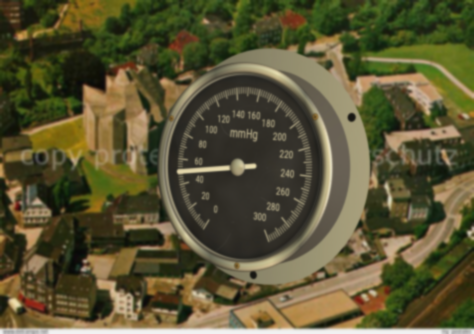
50
